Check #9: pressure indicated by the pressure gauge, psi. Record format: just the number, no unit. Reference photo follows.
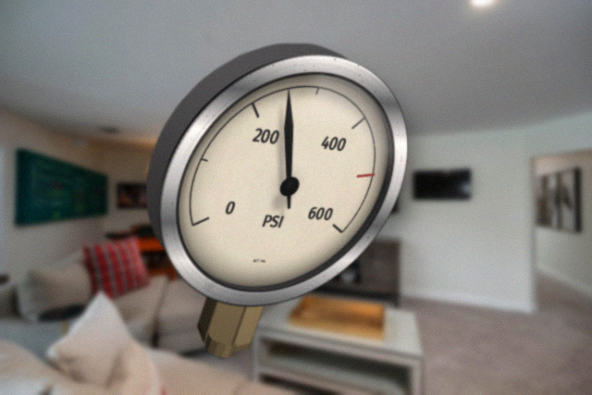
250
